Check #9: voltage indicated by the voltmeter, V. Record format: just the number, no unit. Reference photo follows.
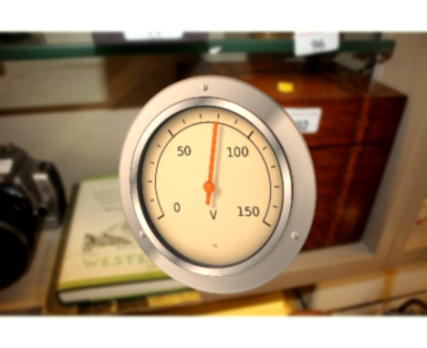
80
